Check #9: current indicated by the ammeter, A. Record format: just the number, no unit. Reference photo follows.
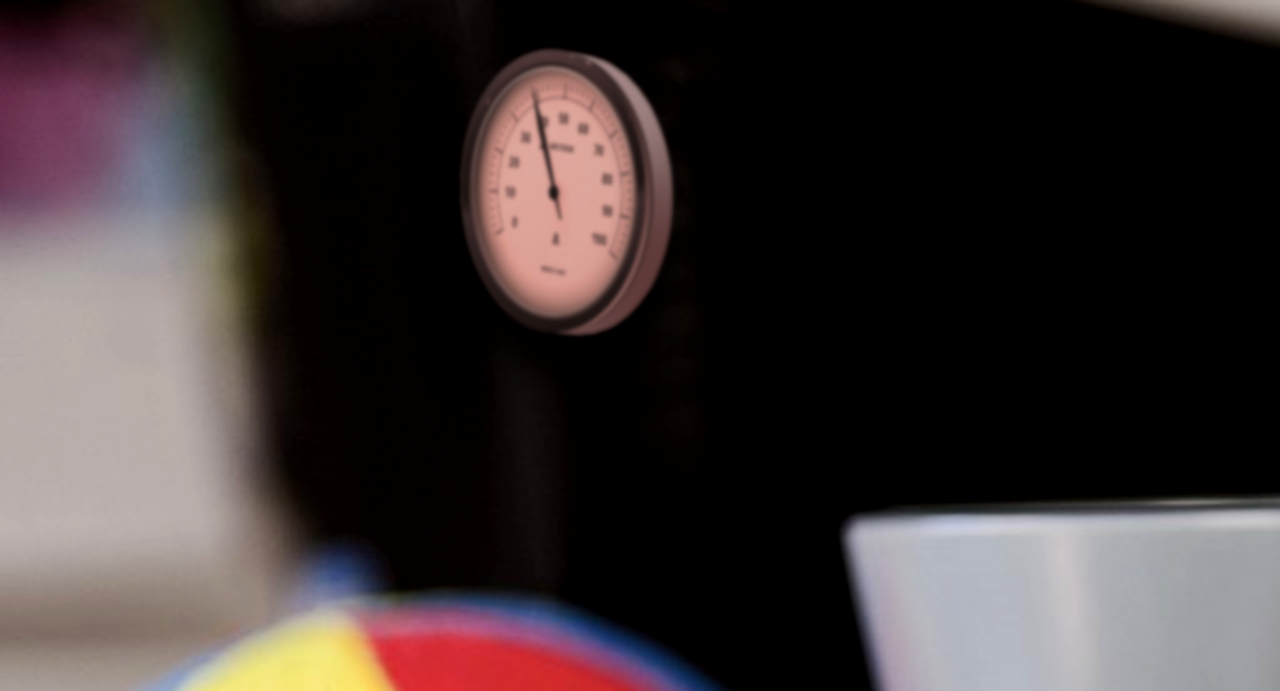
40
